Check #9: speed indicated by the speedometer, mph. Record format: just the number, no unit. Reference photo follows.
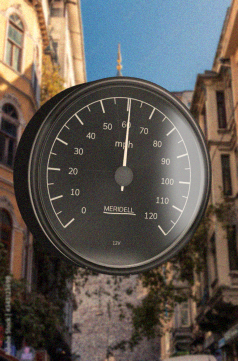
60
